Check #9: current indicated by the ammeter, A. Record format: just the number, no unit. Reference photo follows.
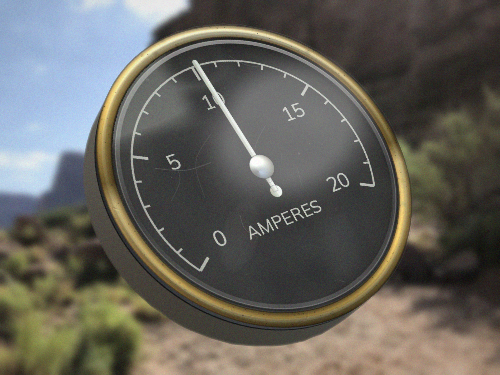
10
